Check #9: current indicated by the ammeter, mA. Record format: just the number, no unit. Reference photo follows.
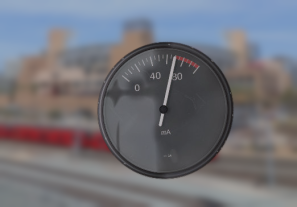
70
